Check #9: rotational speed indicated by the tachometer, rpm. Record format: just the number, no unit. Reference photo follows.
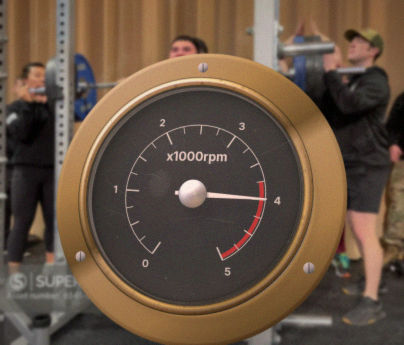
4000
